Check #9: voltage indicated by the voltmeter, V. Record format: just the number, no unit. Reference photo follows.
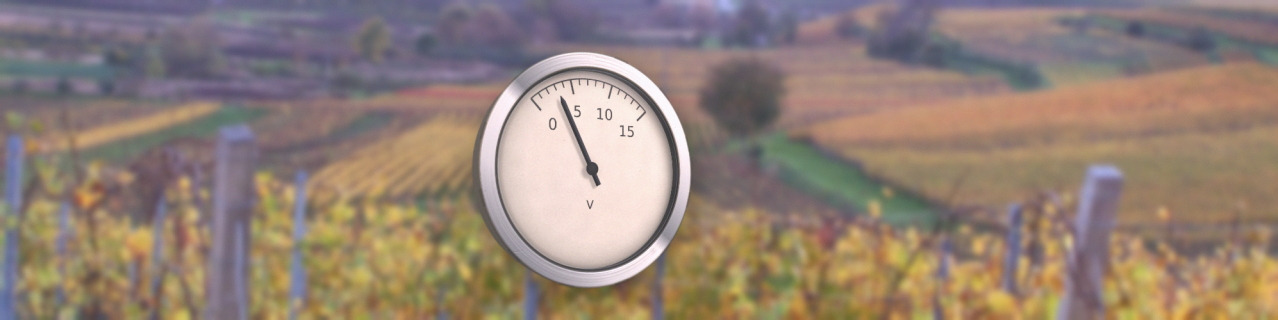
3
